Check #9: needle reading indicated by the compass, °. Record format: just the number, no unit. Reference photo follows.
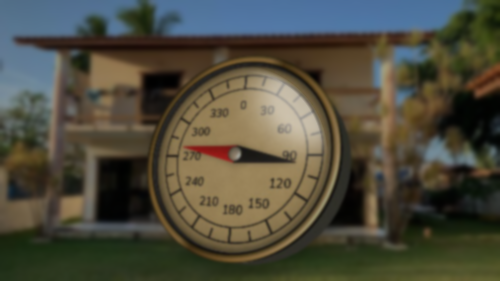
277.5
